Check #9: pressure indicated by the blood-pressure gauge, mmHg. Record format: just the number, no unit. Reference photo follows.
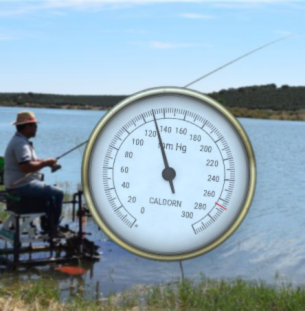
130
